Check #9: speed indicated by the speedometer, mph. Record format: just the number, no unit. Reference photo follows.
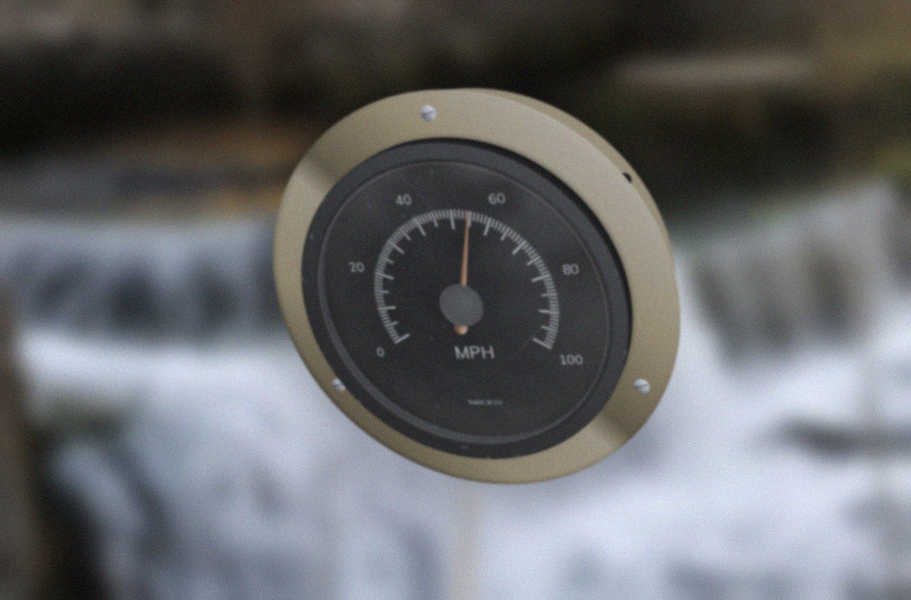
55
